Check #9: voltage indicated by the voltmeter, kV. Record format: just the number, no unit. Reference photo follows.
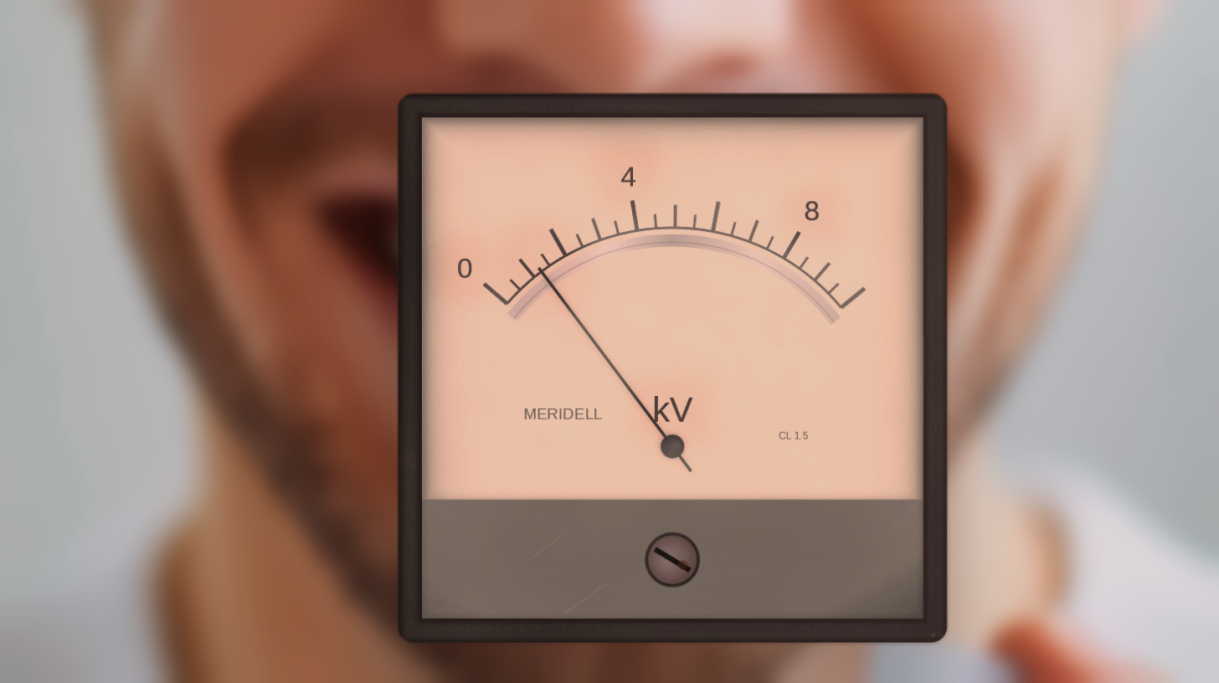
1.25
